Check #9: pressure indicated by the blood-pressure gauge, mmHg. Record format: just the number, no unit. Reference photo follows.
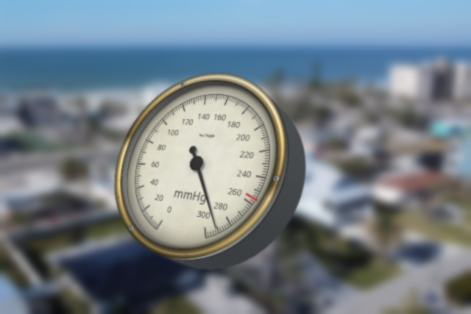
290
